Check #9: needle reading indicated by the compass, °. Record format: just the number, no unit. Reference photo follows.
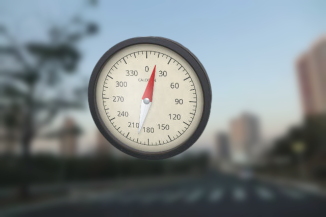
15
